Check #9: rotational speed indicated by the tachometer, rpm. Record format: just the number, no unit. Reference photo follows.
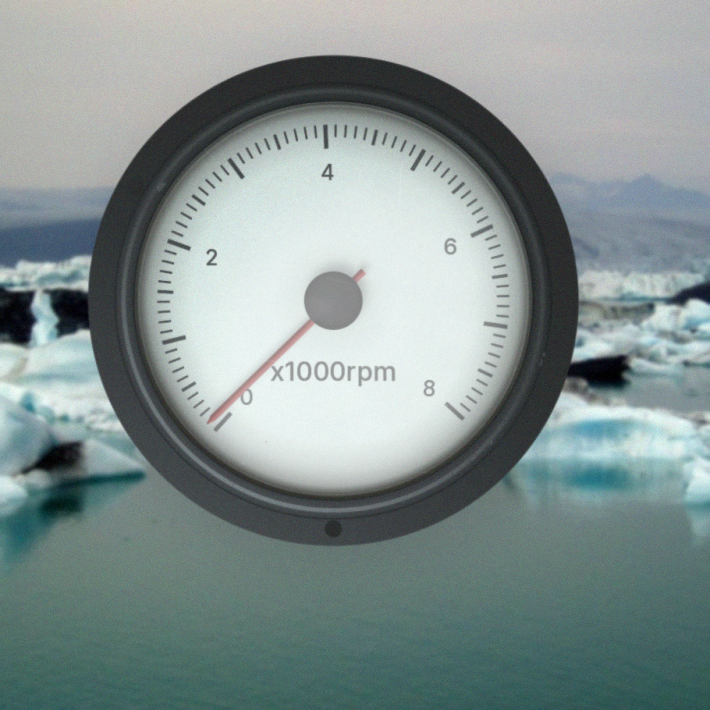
100
